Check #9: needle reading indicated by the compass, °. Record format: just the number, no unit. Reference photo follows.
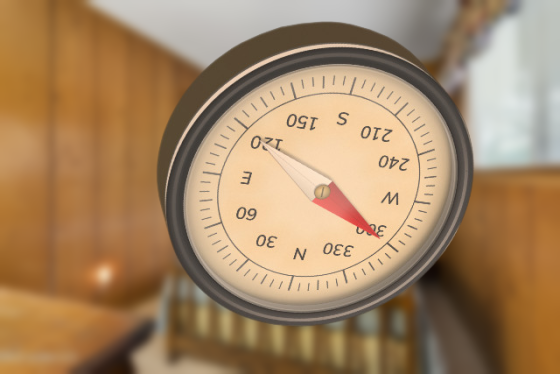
300
